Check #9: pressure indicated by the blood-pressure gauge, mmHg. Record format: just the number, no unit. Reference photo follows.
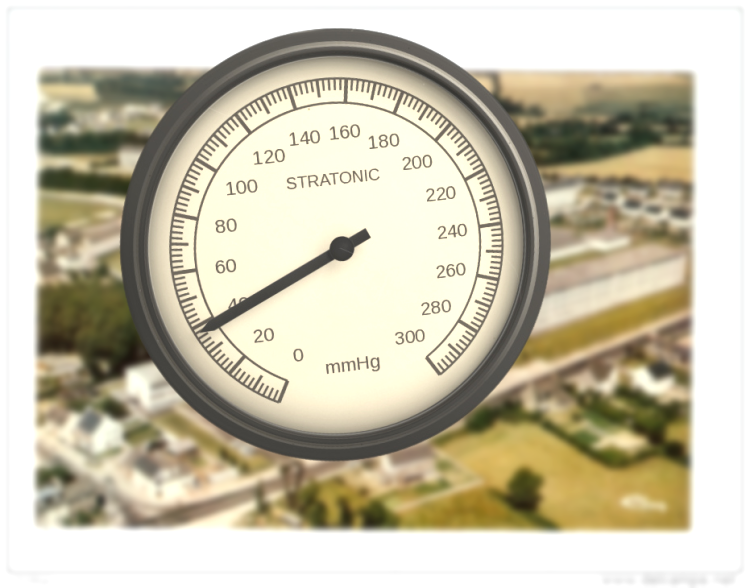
38
